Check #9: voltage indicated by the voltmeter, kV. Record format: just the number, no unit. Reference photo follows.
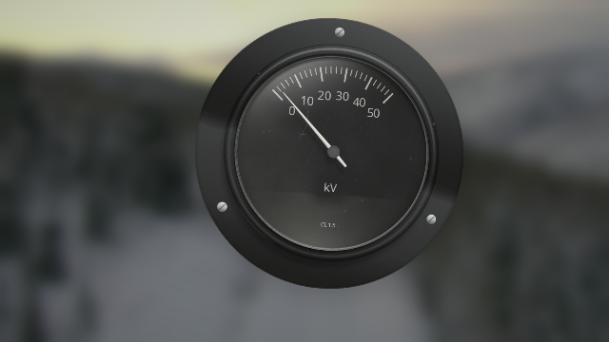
2
